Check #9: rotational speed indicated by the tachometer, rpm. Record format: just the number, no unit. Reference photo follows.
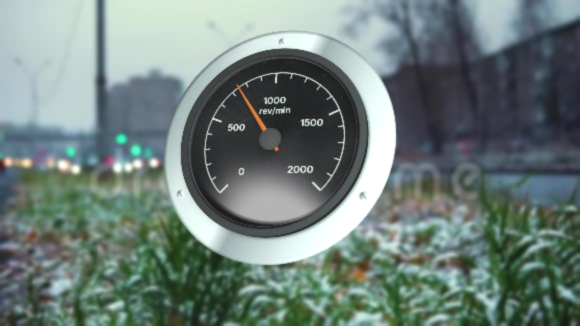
750
